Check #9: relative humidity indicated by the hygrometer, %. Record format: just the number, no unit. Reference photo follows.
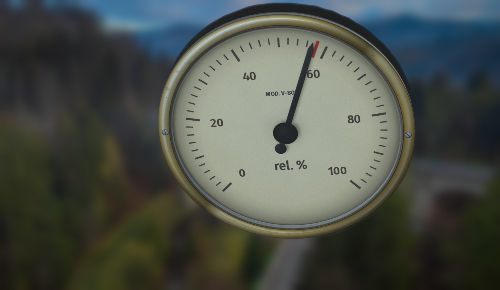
57
